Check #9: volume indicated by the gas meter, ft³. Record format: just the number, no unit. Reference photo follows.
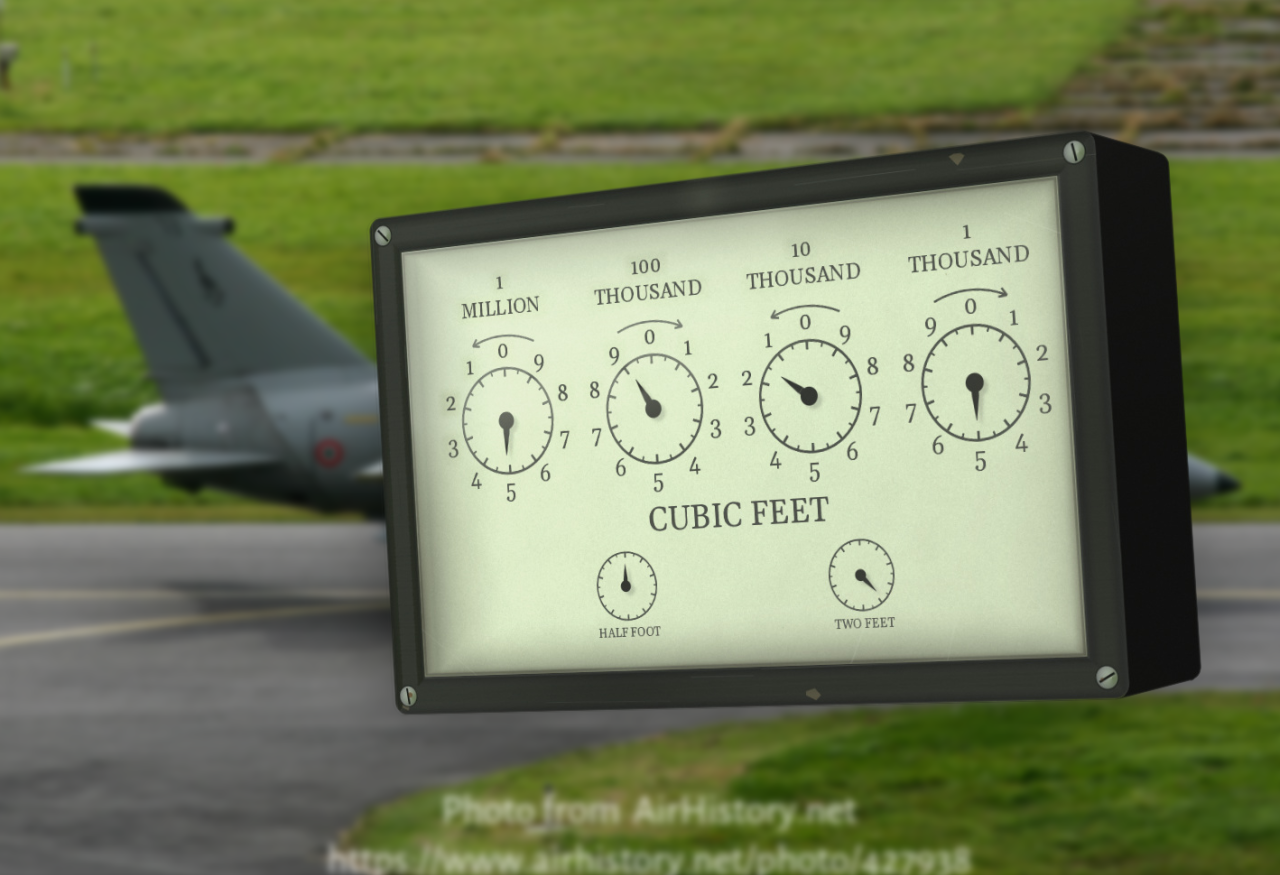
491500
